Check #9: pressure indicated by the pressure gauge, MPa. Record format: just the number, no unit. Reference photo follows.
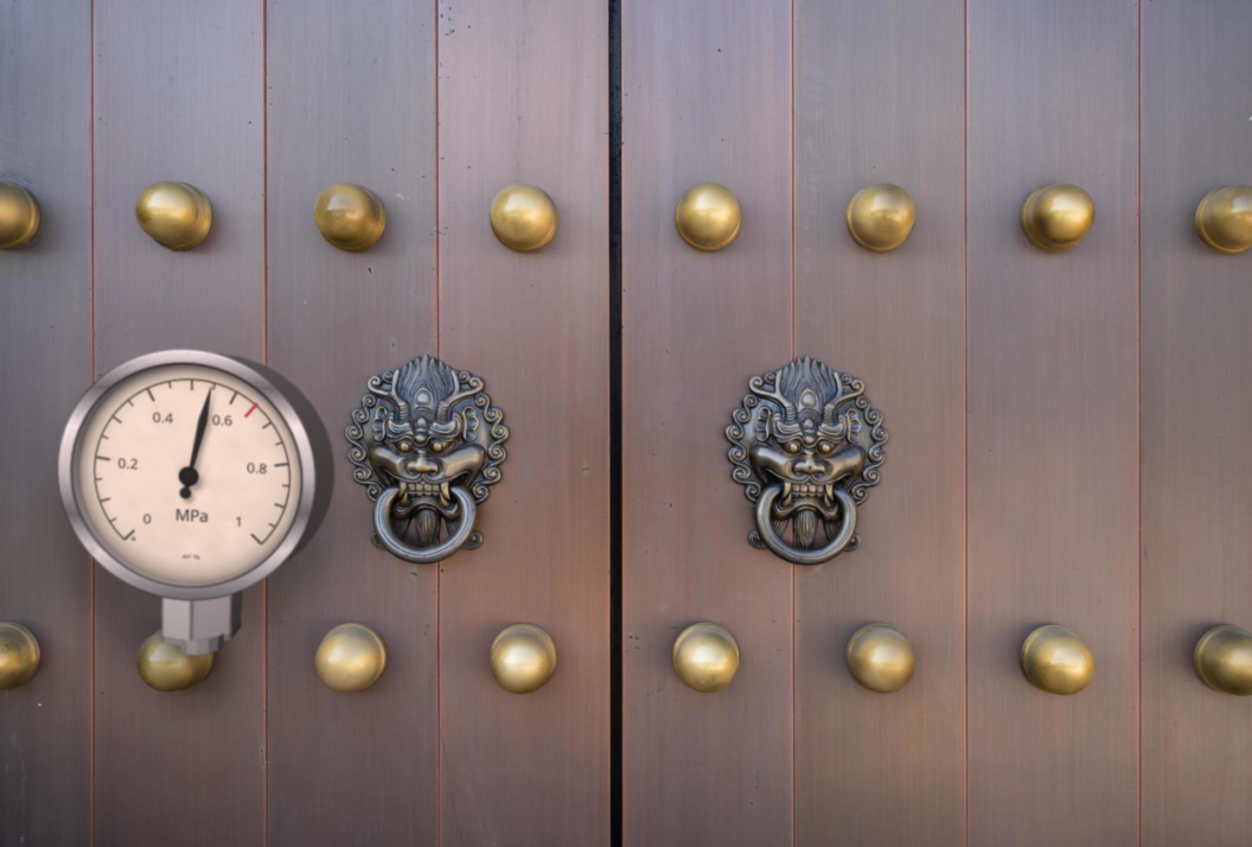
0.55
